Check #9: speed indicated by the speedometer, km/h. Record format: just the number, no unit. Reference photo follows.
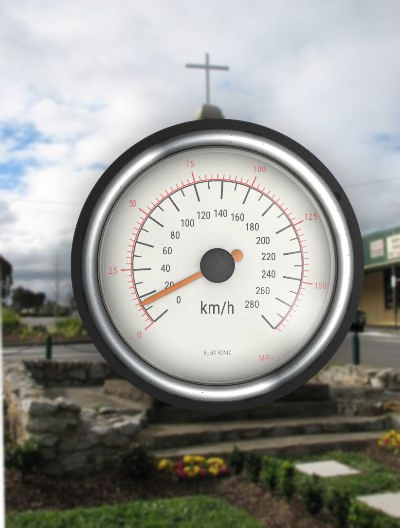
15
